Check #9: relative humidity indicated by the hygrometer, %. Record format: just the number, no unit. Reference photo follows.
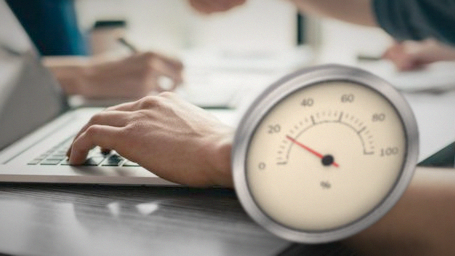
20
